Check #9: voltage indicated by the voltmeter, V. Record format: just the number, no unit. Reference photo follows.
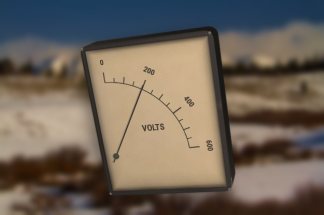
200
